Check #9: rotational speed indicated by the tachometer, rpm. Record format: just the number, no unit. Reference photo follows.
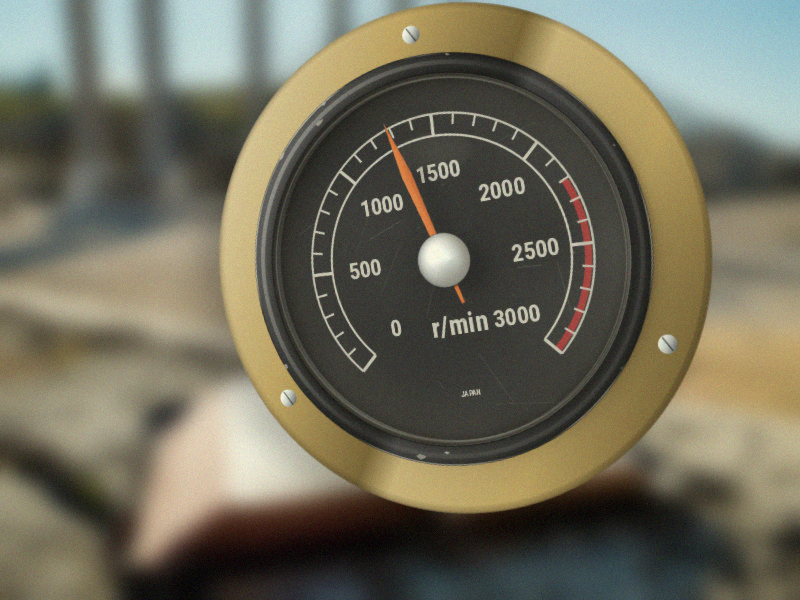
1300
